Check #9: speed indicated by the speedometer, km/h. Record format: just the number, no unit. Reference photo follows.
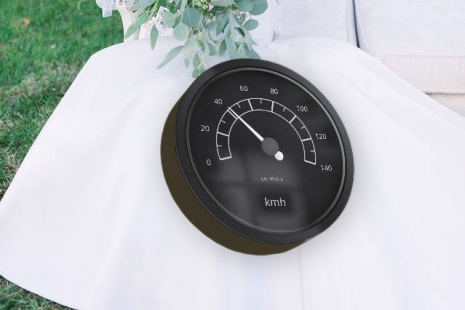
40
